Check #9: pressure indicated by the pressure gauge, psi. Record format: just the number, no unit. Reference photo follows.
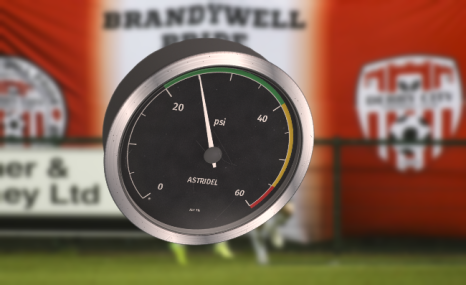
25
